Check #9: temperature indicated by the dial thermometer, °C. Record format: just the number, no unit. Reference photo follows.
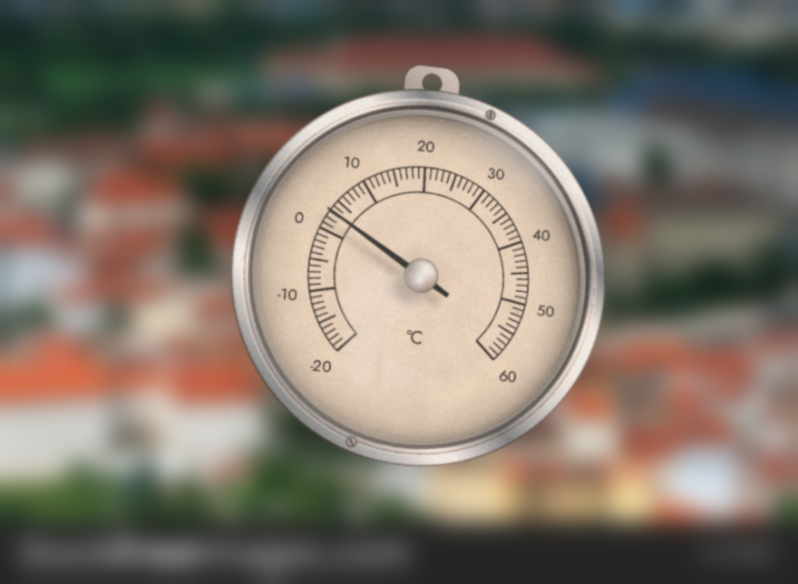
3
